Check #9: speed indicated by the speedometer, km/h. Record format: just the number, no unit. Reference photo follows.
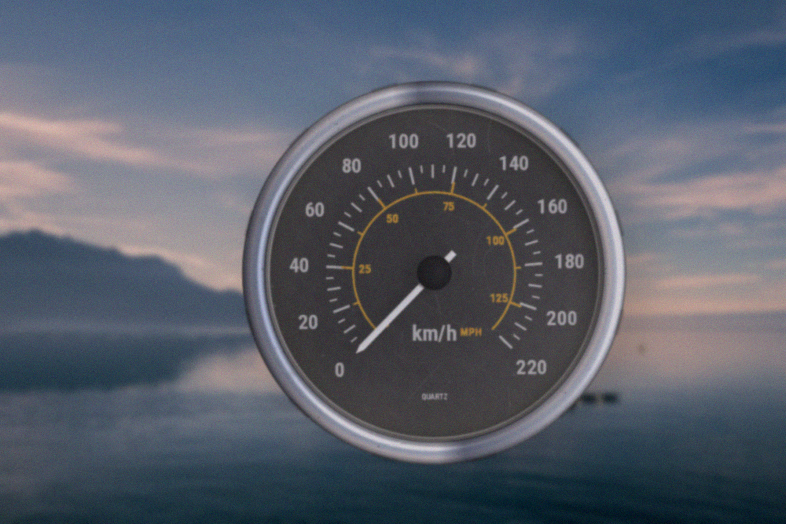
0
